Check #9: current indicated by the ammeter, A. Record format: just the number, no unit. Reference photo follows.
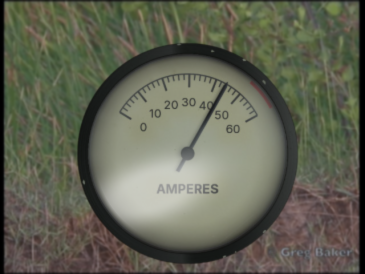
44
